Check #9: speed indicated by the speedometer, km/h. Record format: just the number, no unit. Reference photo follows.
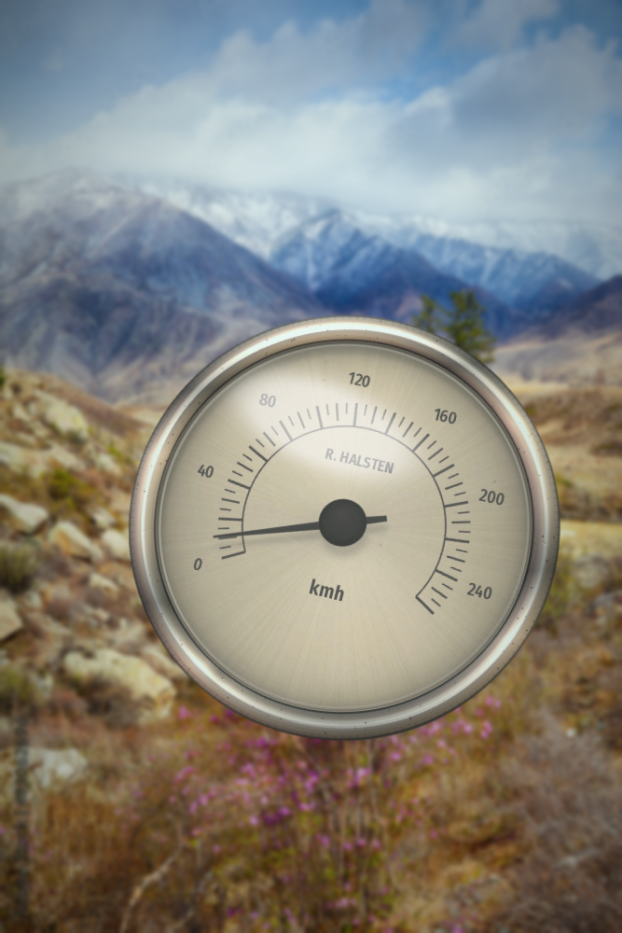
10
